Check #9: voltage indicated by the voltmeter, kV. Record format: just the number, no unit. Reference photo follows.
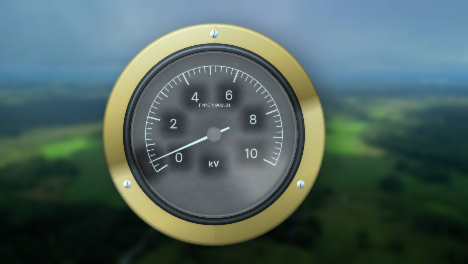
0.4
